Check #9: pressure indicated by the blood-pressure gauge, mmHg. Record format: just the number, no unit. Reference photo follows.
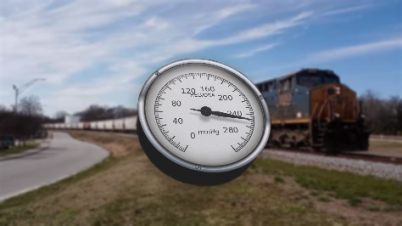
250
